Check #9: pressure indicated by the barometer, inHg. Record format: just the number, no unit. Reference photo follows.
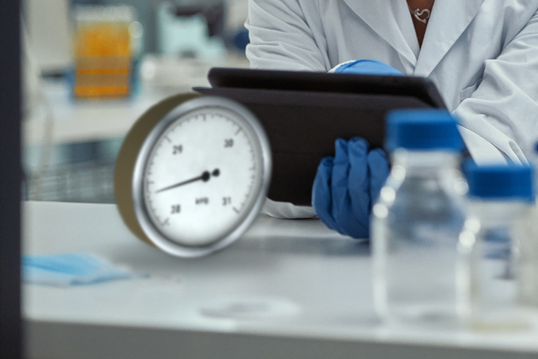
28.4
